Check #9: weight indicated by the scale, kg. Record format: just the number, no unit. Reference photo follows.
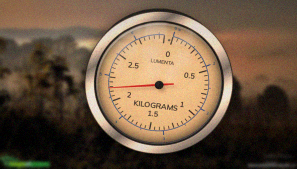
2.15
